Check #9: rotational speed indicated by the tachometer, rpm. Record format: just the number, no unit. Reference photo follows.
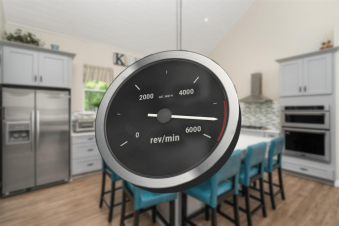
5500
